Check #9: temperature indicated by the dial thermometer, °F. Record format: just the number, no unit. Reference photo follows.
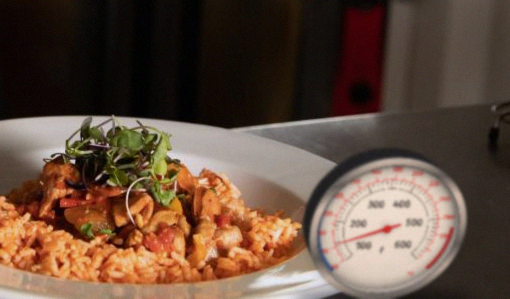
150
